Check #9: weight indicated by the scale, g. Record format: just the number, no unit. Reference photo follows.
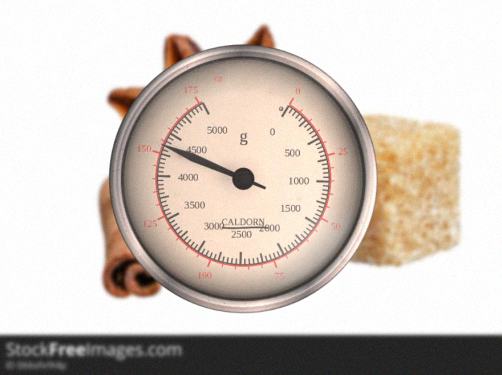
4350
